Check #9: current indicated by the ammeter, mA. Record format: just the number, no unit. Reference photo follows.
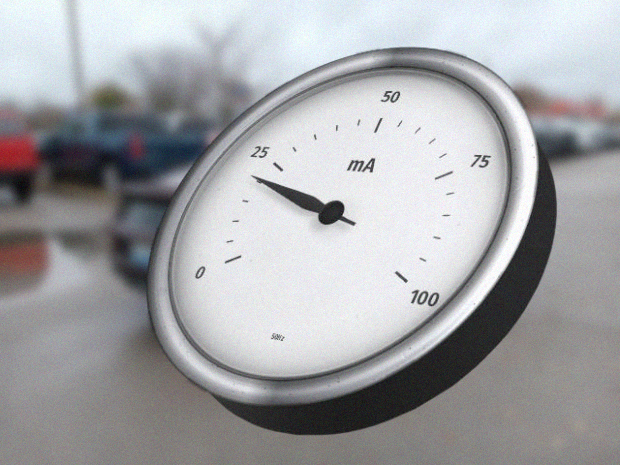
20
